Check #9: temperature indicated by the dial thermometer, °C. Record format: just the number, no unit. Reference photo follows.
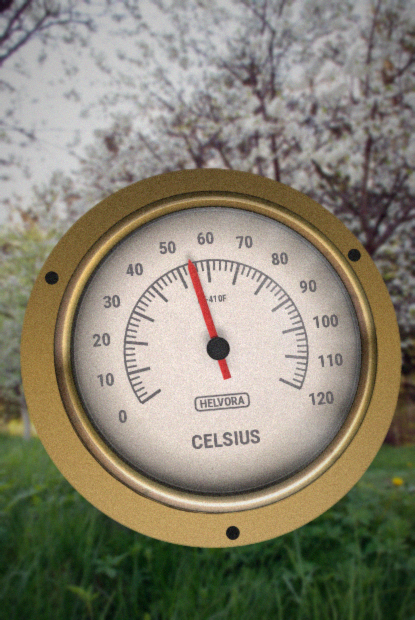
54
